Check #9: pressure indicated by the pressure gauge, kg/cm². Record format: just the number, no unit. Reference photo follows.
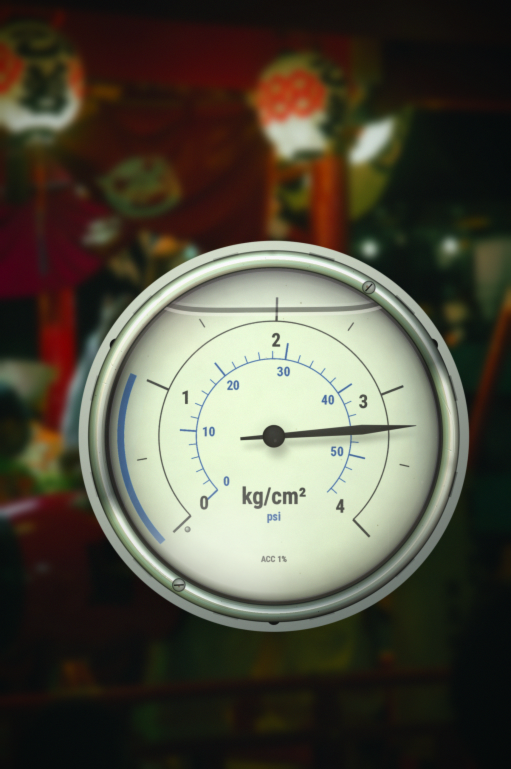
3.25
